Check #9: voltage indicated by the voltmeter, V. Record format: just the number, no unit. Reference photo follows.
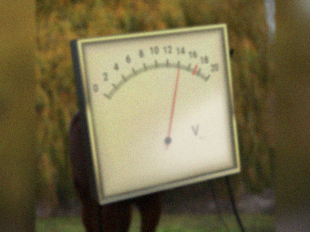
14
